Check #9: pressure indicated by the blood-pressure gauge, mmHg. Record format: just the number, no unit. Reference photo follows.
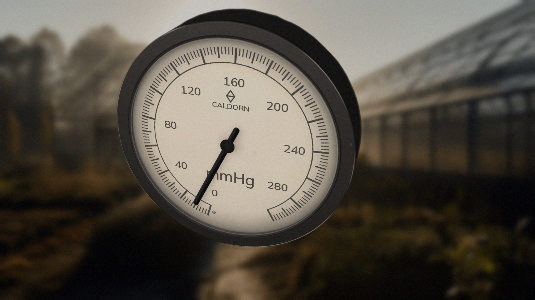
10
